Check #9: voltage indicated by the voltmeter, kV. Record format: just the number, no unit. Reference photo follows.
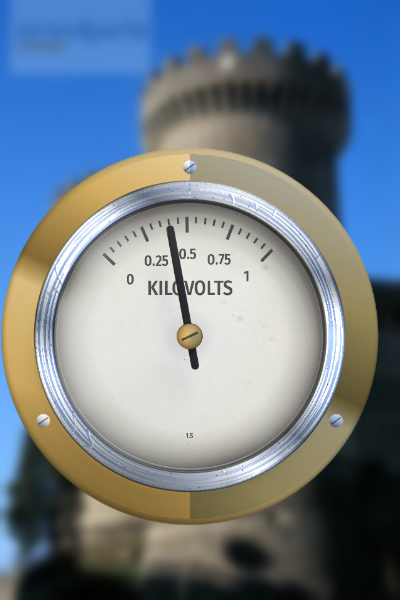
0.4
